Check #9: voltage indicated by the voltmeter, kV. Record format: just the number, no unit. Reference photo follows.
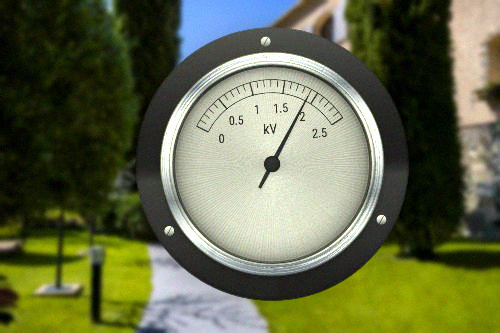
1.9
